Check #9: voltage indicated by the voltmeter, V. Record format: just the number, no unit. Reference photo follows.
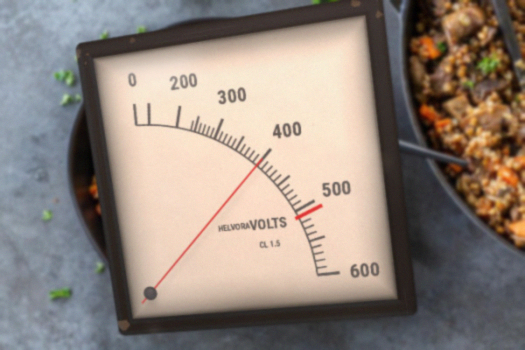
400
